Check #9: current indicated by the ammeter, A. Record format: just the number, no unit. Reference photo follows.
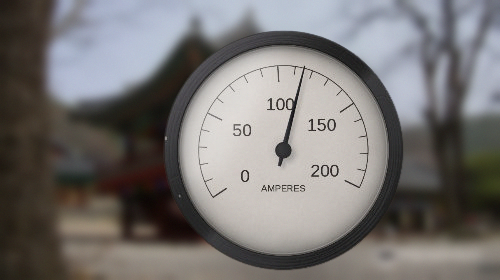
115
